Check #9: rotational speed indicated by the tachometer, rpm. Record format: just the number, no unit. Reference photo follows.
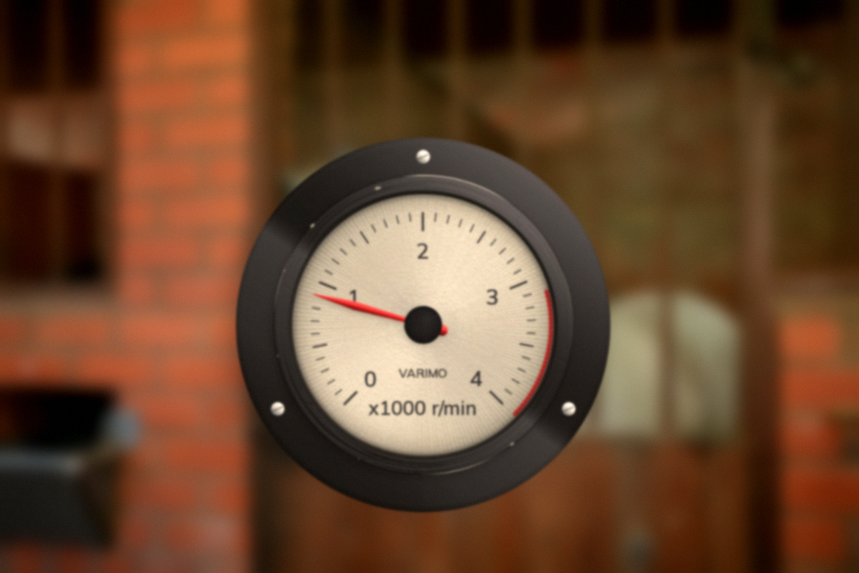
900
